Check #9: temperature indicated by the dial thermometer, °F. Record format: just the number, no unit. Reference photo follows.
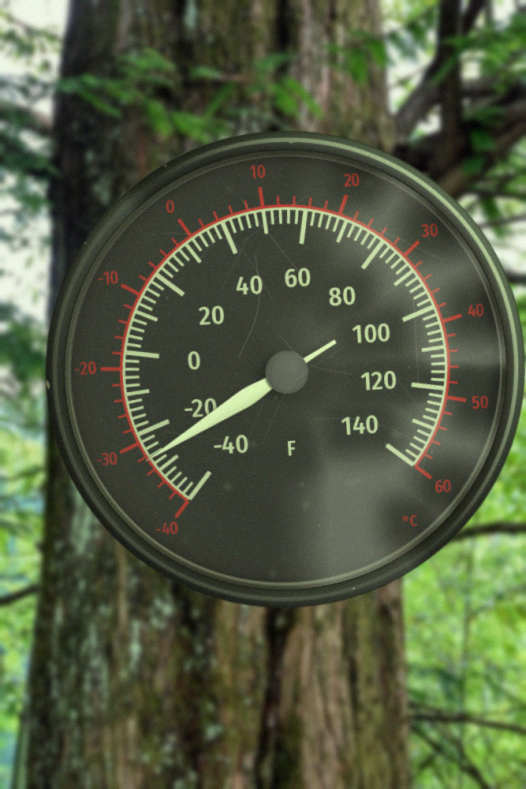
-26
